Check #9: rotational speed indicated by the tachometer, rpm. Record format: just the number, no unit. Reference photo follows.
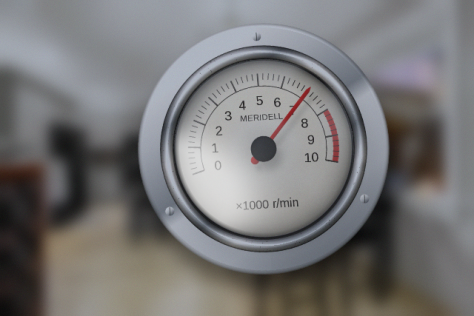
7000
